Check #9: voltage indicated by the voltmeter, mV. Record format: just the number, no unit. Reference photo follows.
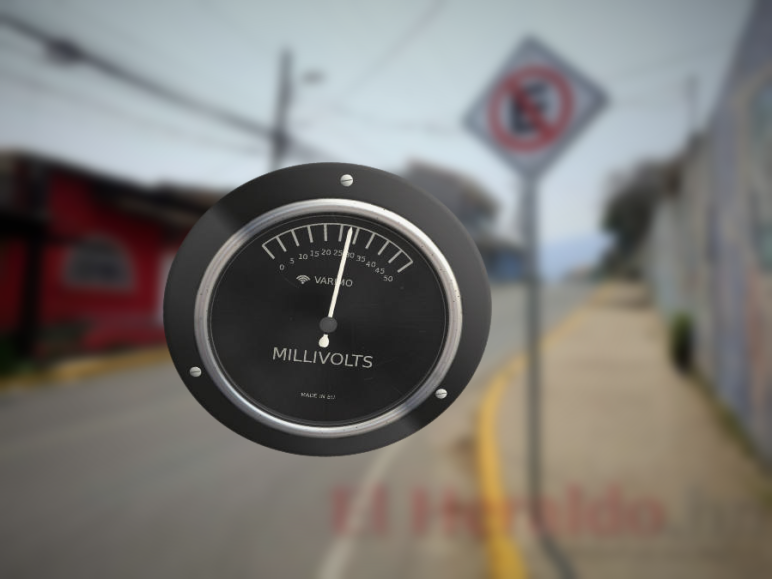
27.5
